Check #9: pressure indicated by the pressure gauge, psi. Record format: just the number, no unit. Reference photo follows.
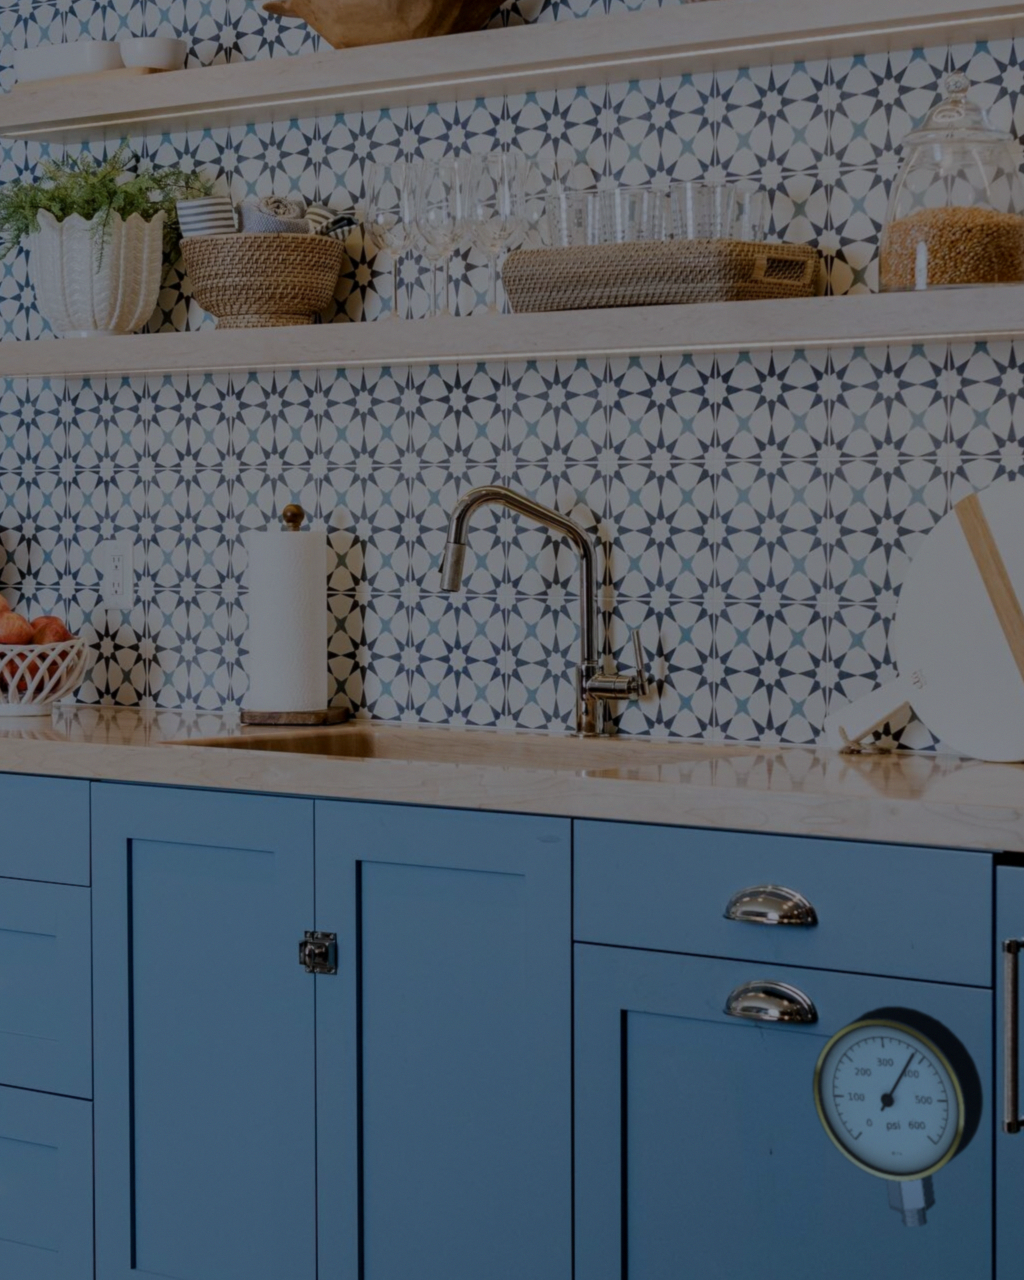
380
